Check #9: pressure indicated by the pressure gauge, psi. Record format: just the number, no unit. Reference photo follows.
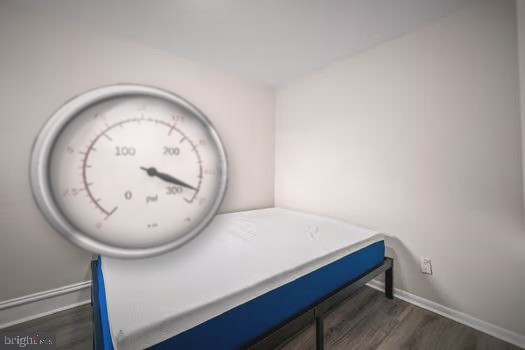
280
